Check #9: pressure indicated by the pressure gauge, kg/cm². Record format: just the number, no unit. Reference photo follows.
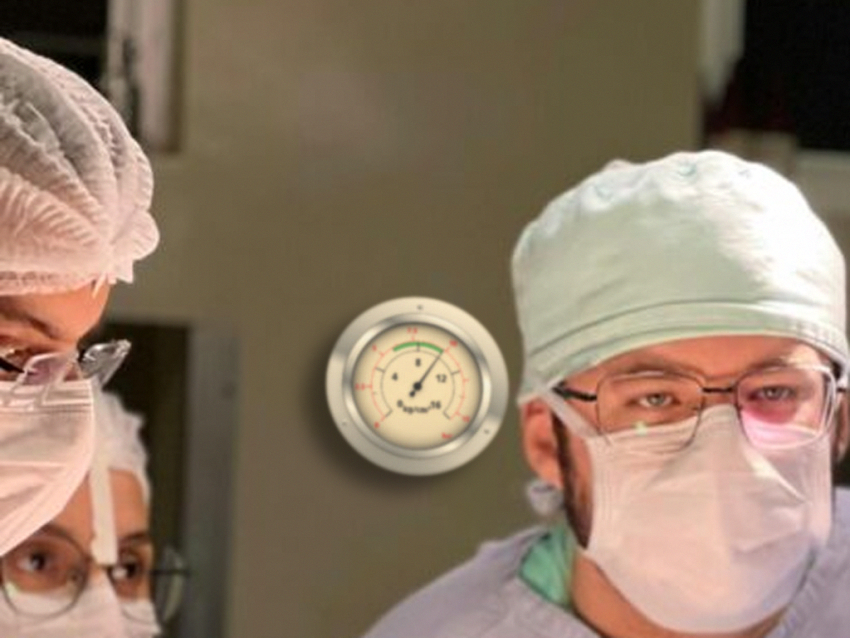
10
